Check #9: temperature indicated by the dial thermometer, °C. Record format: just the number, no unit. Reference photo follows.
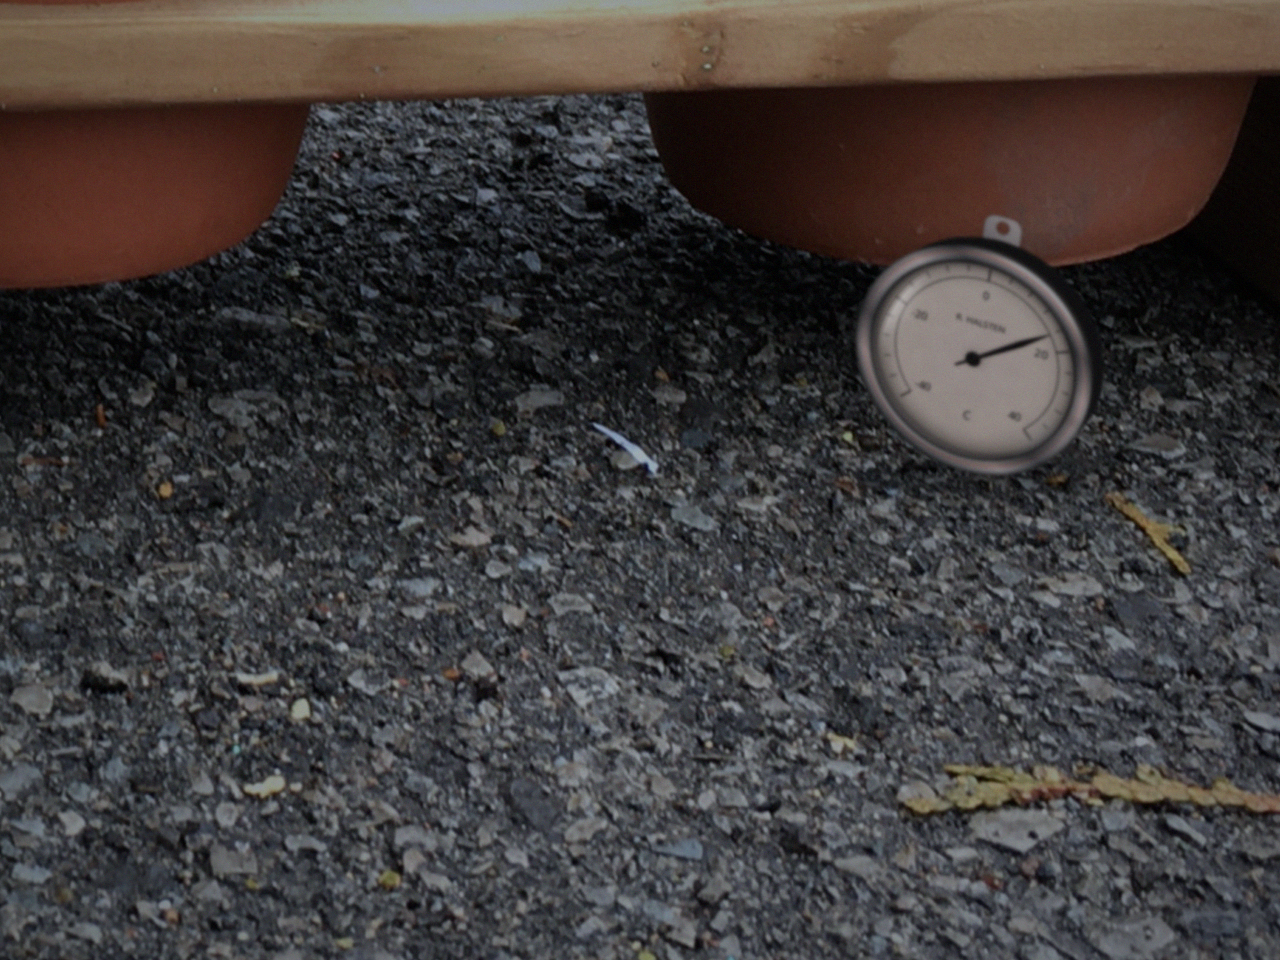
16
